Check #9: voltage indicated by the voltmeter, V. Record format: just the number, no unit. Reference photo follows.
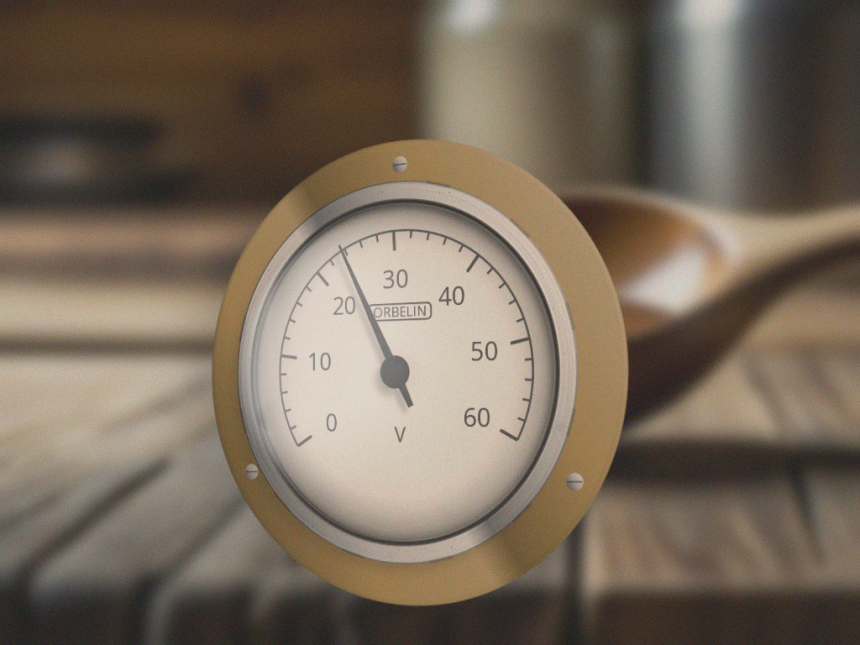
24
